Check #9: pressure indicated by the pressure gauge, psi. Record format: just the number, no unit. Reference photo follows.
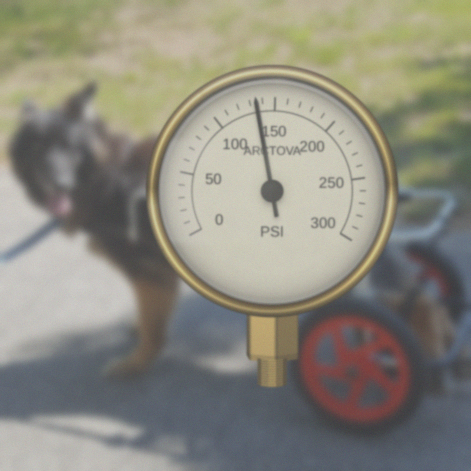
135
